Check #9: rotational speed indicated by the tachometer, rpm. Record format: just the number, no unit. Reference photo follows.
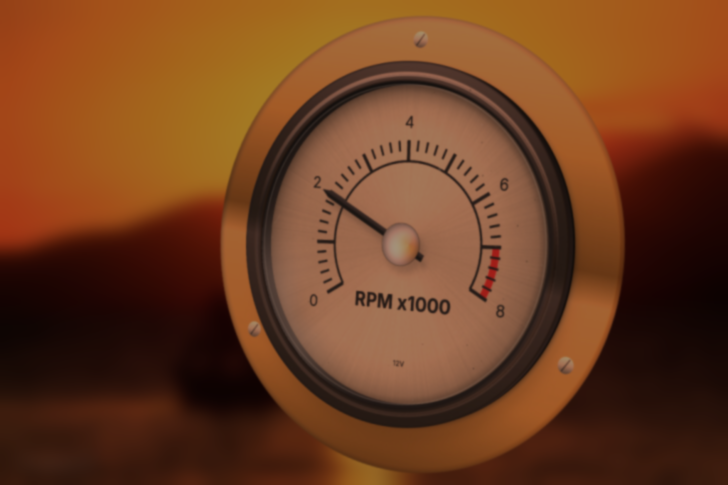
2000
